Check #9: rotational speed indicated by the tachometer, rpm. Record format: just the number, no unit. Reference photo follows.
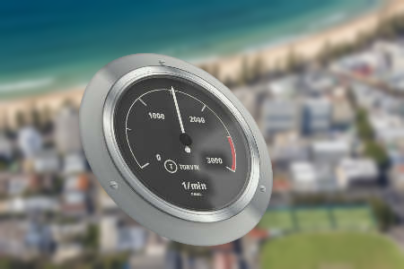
1500
